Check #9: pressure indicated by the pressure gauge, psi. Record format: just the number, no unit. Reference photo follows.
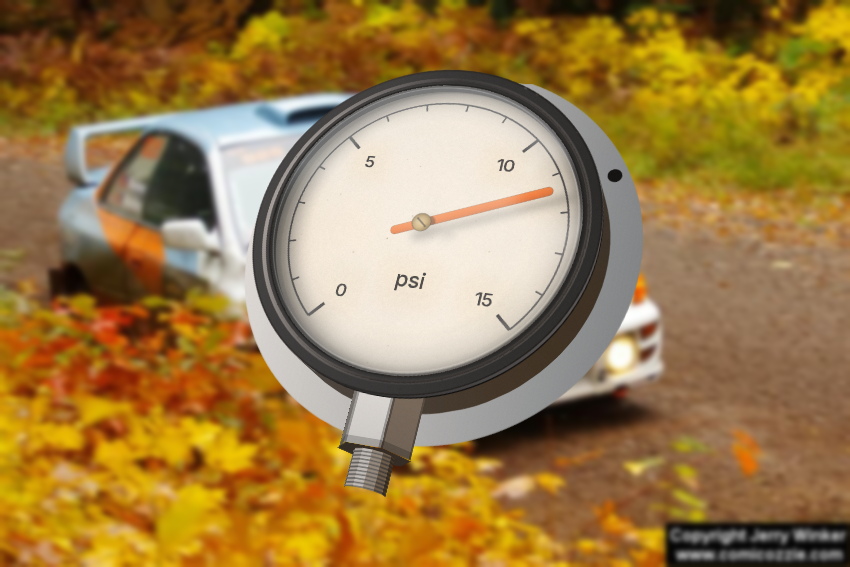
11.5
